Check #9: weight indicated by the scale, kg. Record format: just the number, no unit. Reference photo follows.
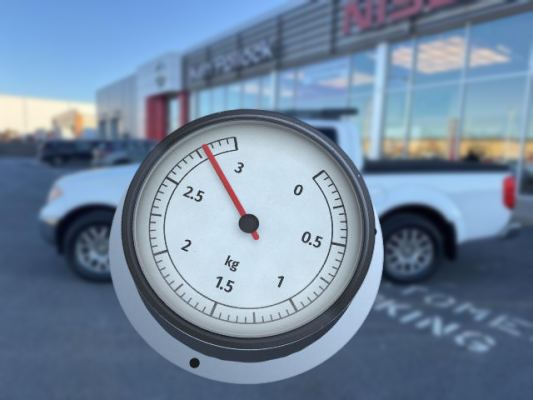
2.8
